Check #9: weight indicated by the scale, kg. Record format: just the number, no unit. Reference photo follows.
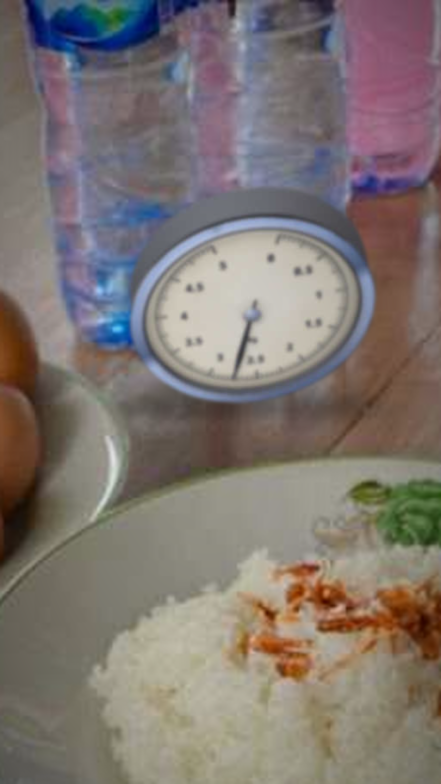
2.75
